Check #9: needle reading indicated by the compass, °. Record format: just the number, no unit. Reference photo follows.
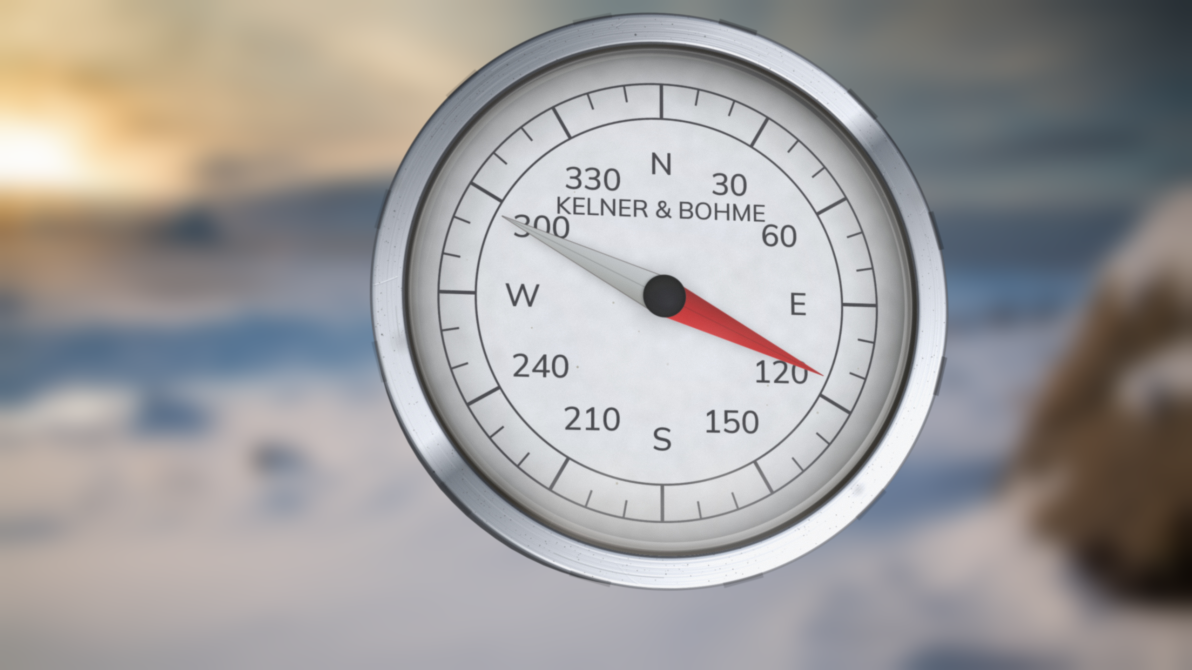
115
